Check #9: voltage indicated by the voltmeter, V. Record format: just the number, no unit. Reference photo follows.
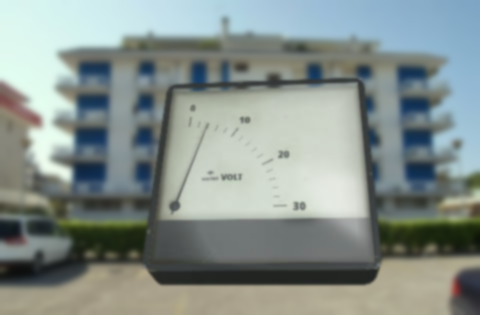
4
